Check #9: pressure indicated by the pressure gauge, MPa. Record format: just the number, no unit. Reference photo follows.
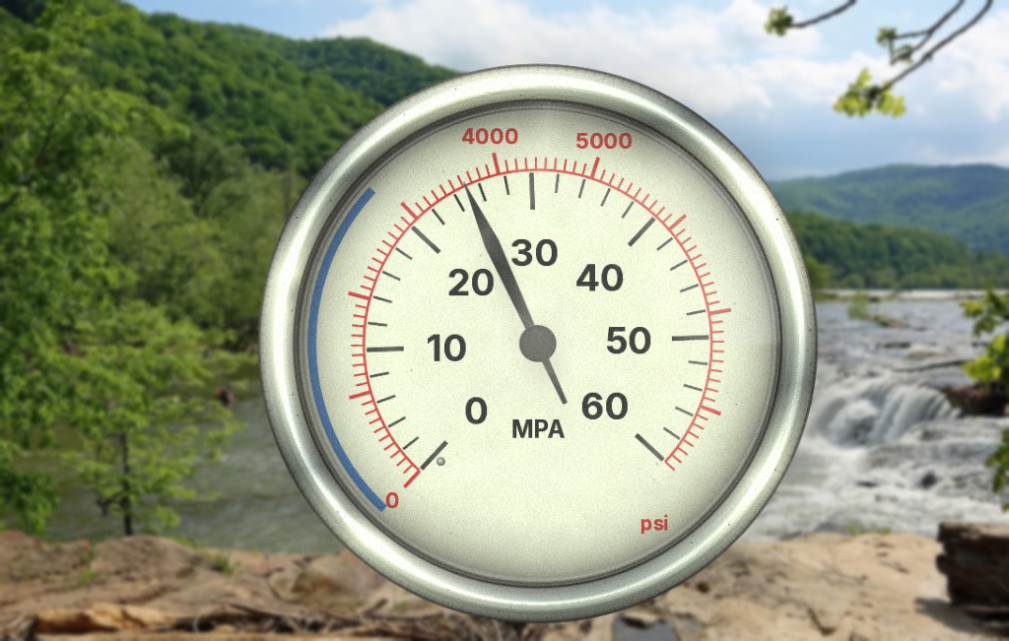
25
